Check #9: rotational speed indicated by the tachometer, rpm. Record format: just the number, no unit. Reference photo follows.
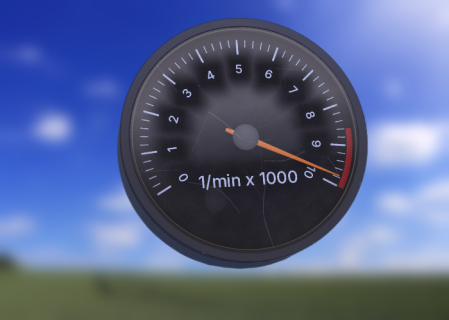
9800
